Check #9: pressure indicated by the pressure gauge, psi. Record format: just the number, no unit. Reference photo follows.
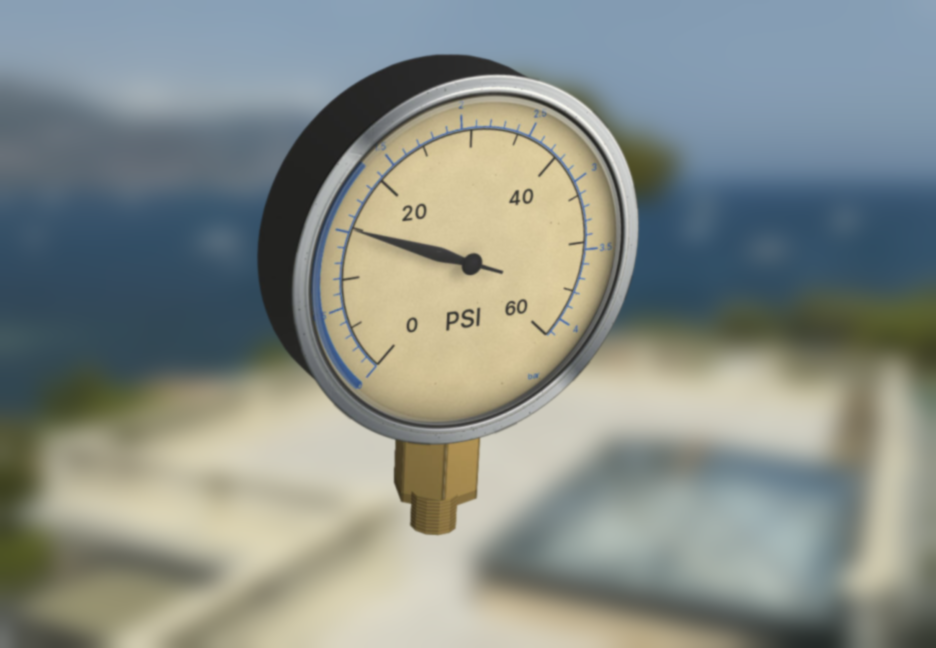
15
